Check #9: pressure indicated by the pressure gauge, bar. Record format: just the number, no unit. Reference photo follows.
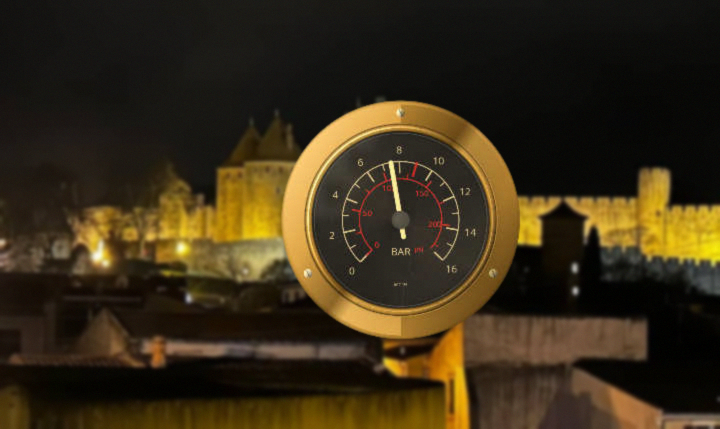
7.5
